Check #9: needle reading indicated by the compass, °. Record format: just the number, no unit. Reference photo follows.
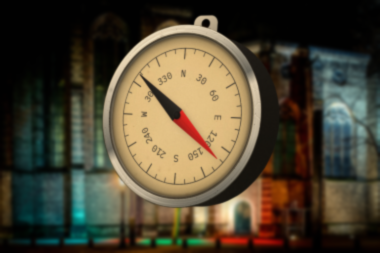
130
